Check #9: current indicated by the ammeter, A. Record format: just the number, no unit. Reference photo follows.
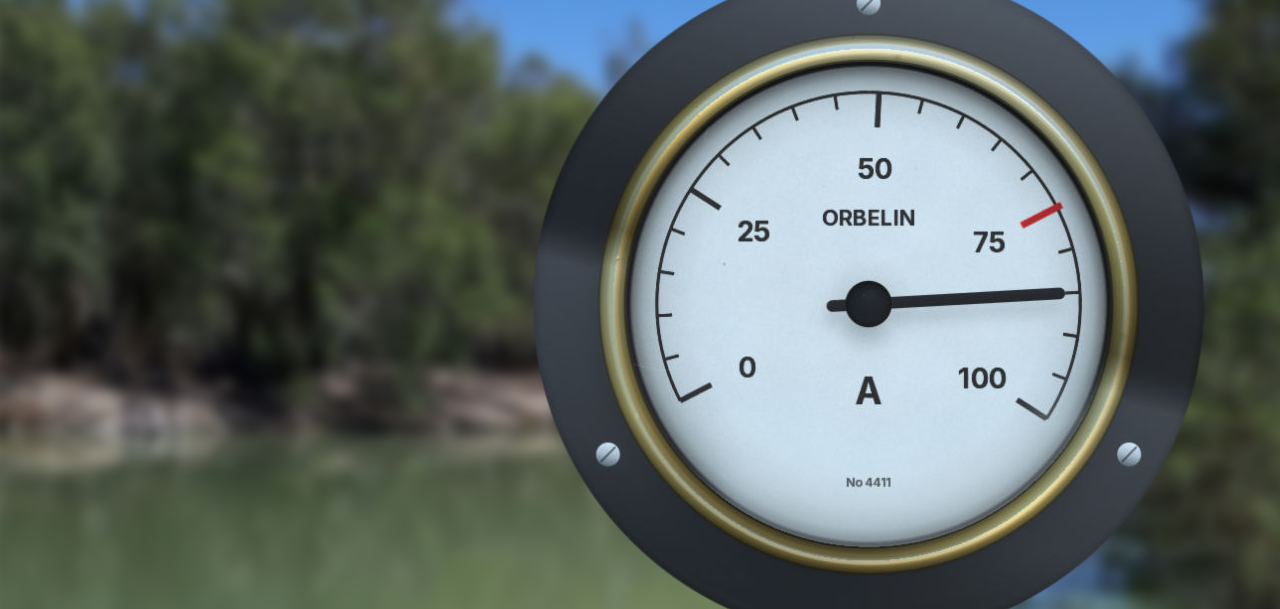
85
